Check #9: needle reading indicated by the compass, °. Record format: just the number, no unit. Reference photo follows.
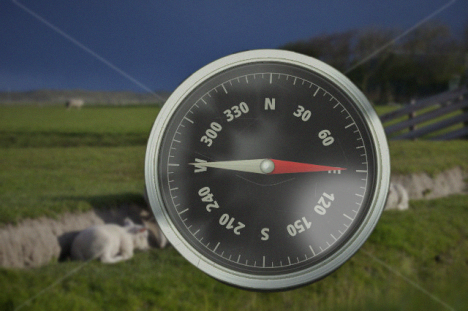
90
